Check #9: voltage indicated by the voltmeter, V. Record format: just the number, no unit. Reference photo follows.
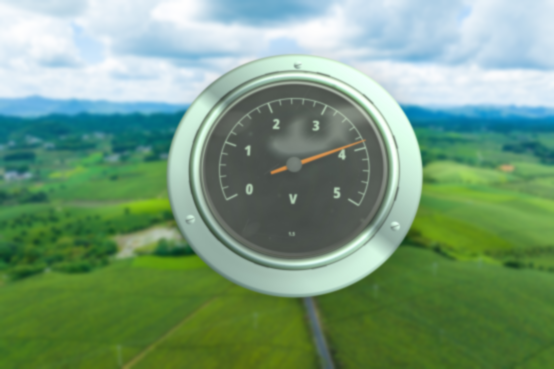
3.9
